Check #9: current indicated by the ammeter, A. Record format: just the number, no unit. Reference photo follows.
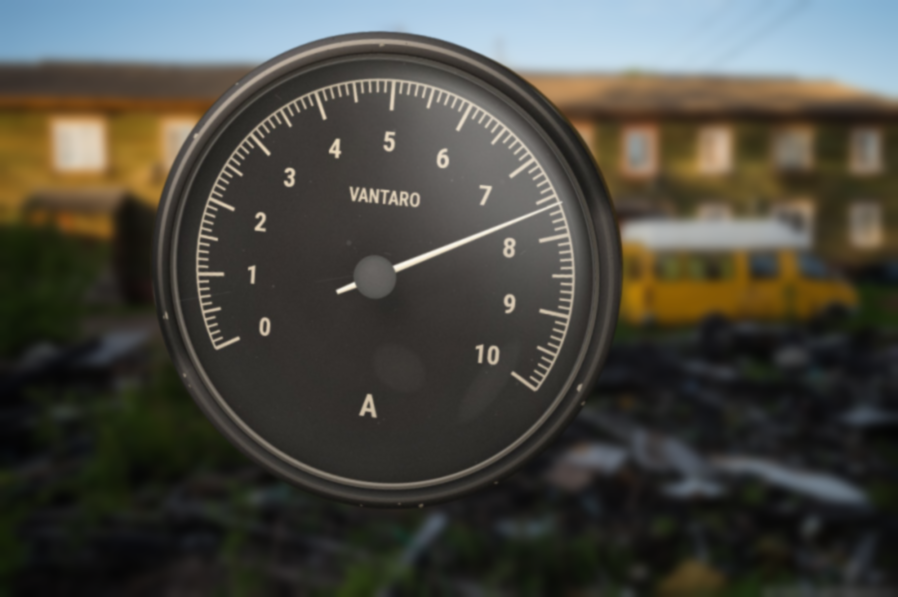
7.6
